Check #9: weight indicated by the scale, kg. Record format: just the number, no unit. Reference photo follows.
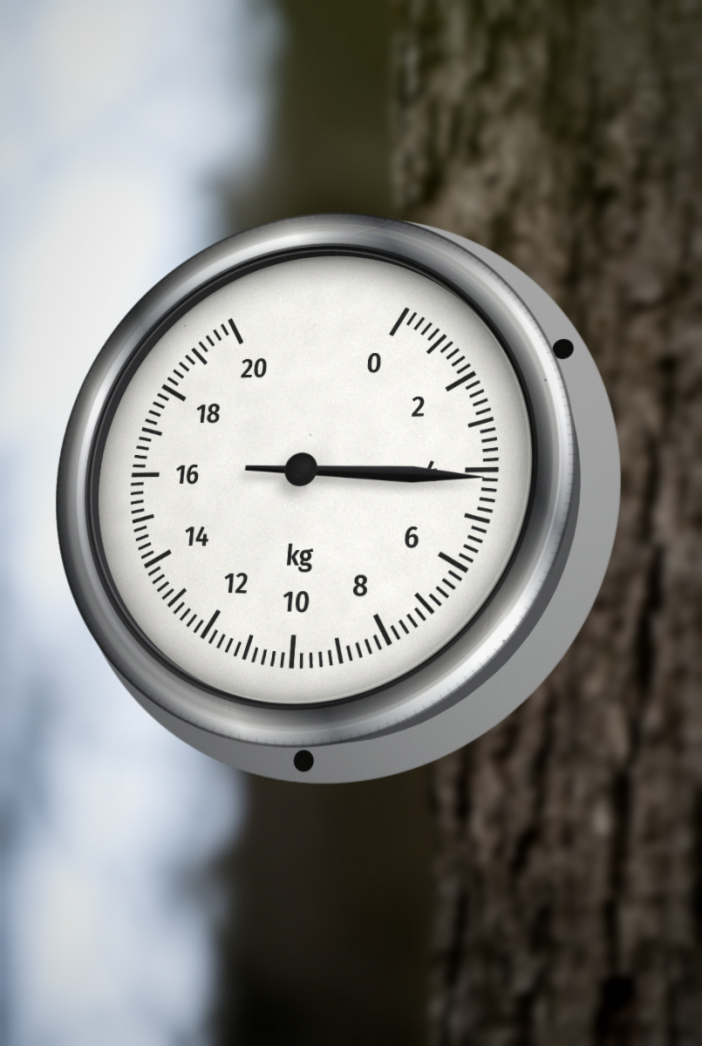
4.2
